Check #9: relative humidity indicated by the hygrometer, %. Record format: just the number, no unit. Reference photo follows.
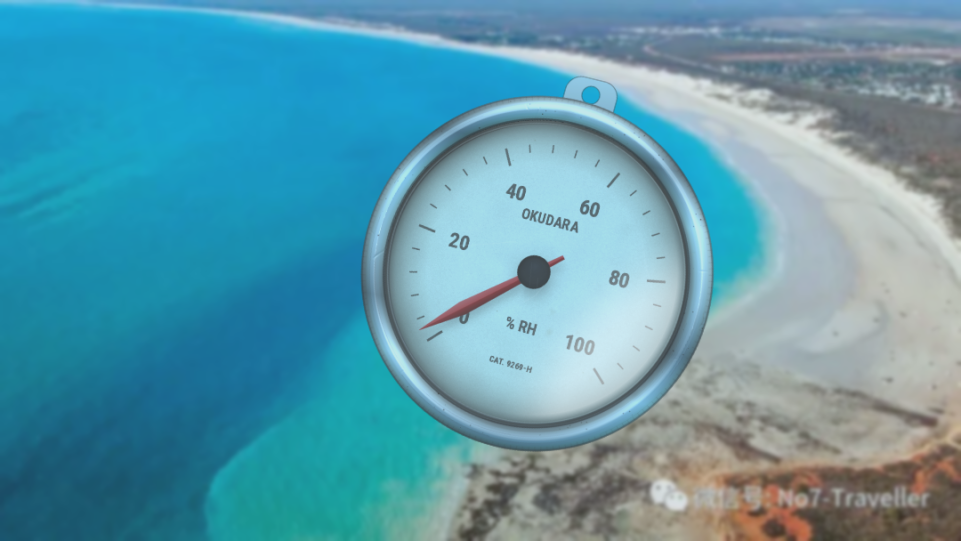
2
